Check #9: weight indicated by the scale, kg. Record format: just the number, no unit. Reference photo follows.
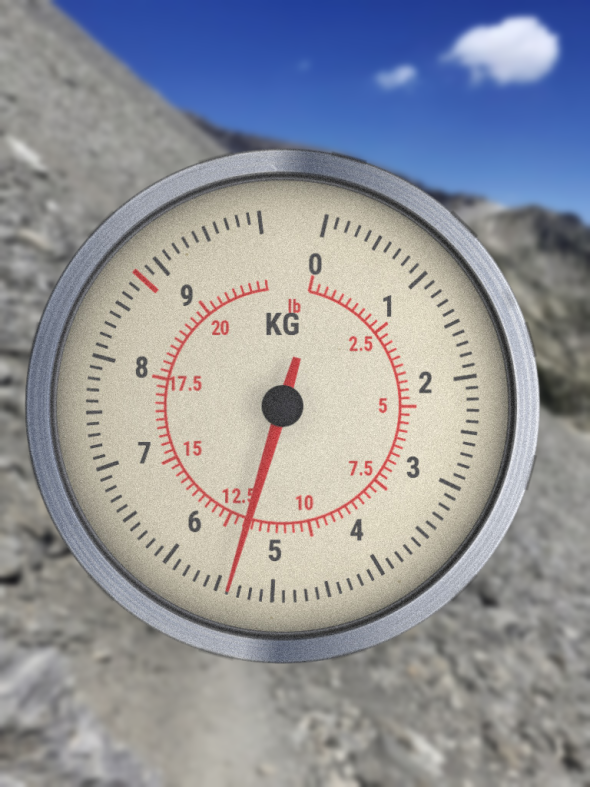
5.4
